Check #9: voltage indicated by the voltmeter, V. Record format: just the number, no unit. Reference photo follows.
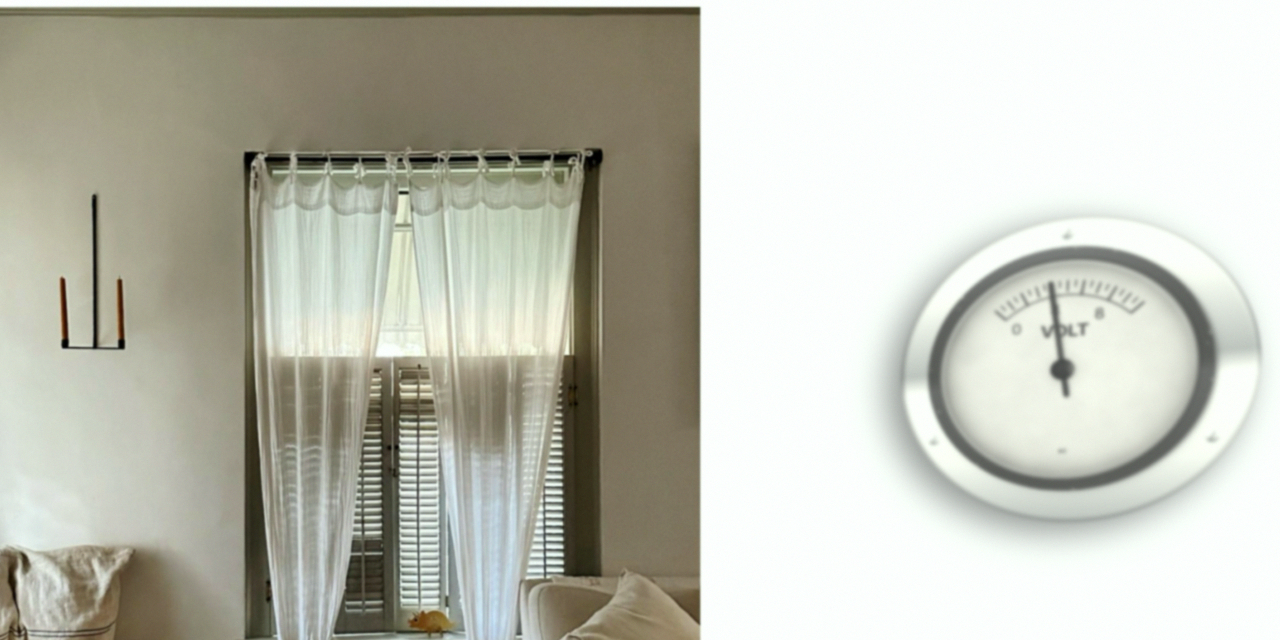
4
